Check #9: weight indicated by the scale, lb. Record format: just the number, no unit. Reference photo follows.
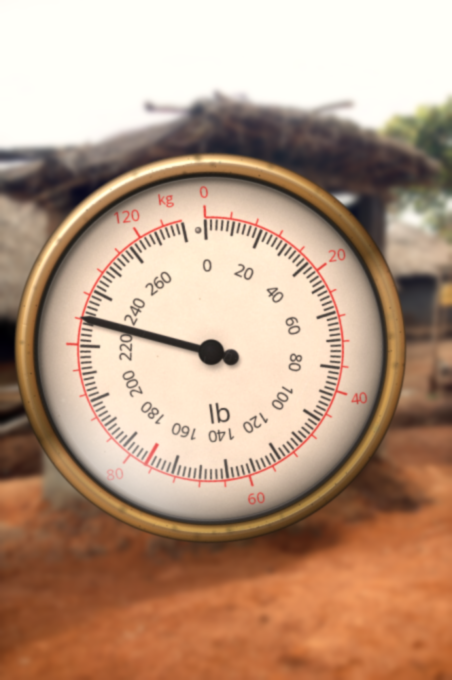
230
